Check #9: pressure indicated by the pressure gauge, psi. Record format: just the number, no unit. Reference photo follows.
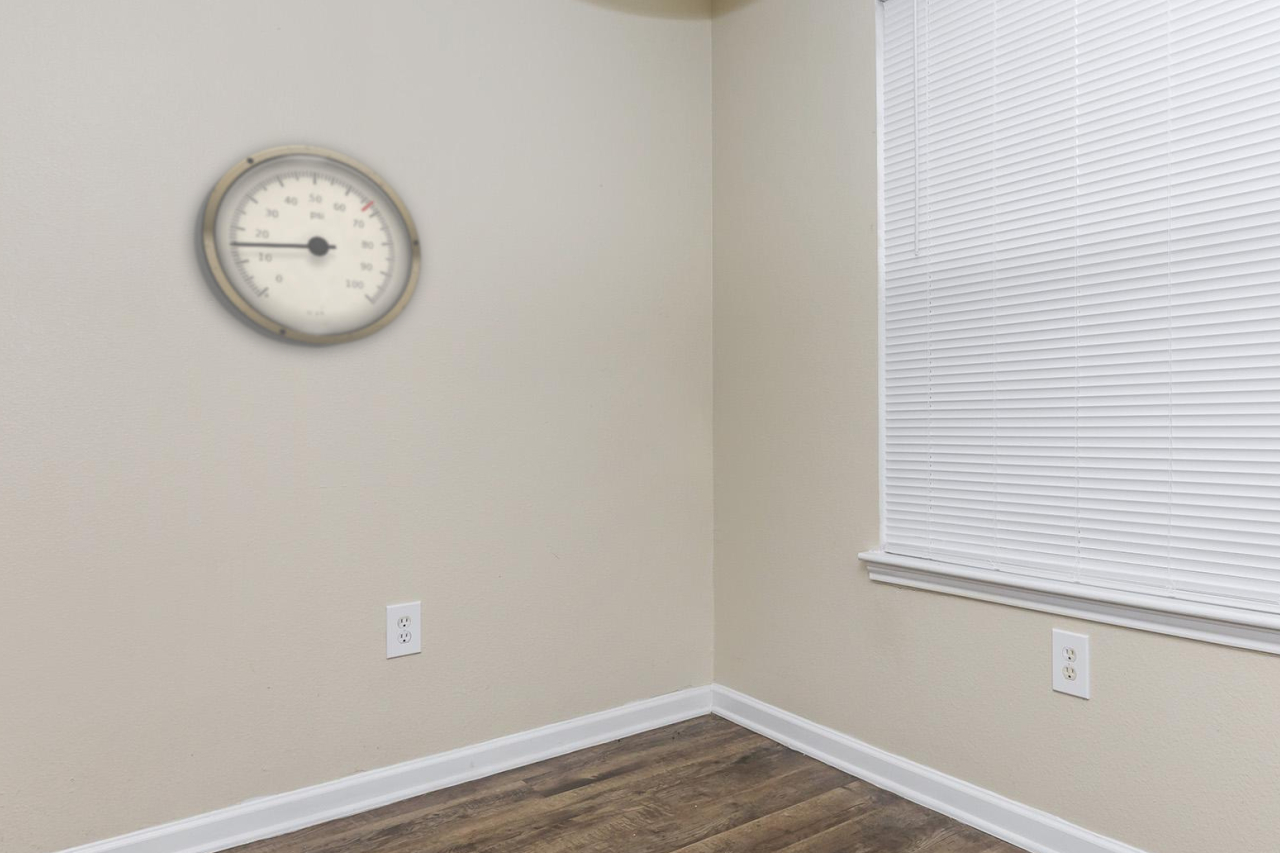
15
